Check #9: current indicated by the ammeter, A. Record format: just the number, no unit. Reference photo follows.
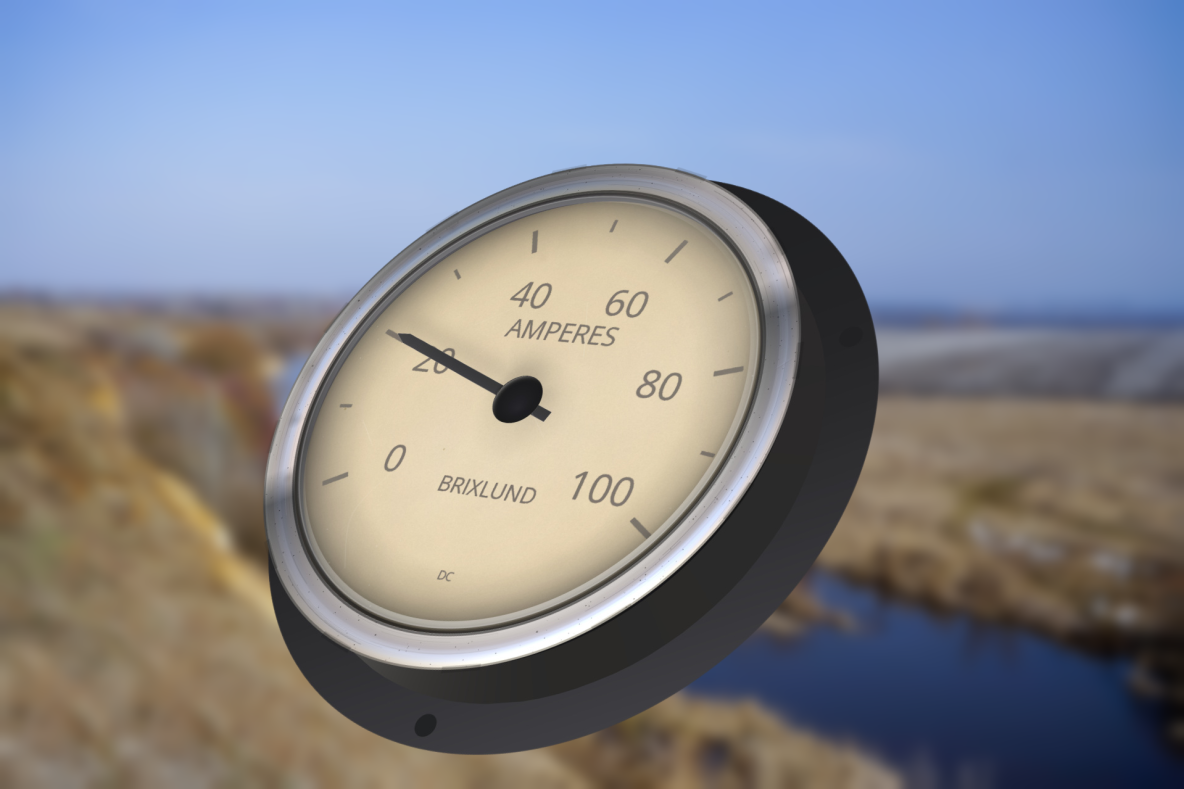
20
